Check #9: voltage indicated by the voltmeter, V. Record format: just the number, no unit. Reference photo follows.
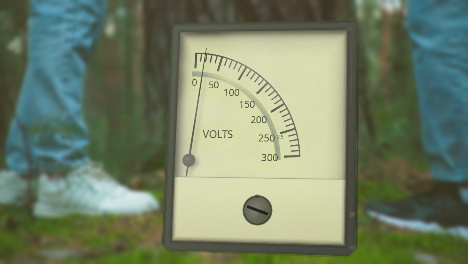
20
